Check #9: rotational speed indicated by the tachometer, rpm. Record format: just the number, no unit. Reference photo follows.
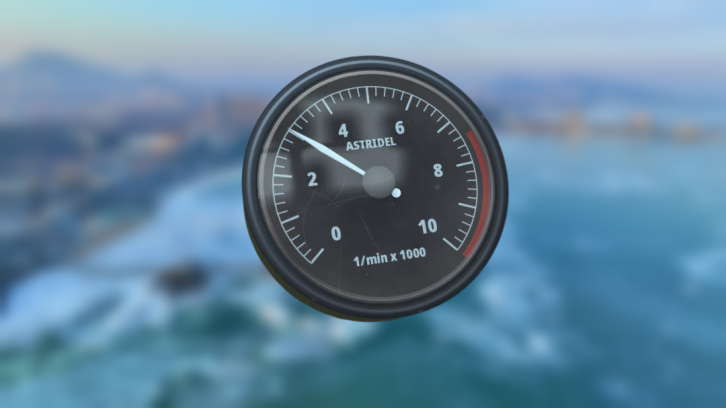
3000
